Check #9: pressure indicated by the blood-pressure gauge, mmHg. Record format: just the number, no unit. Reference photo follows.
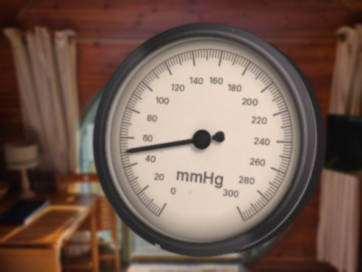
50
